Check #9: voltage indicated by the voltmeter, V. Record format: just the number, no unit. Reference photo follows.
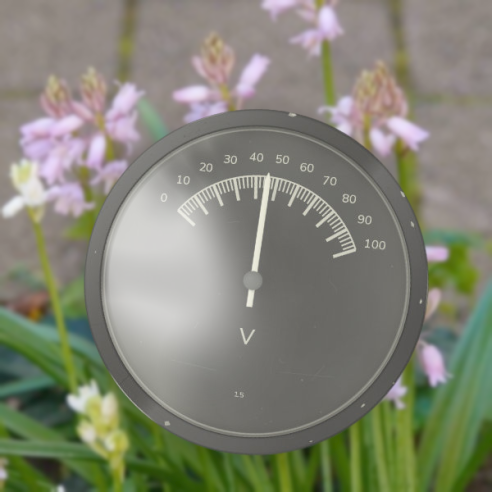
46
